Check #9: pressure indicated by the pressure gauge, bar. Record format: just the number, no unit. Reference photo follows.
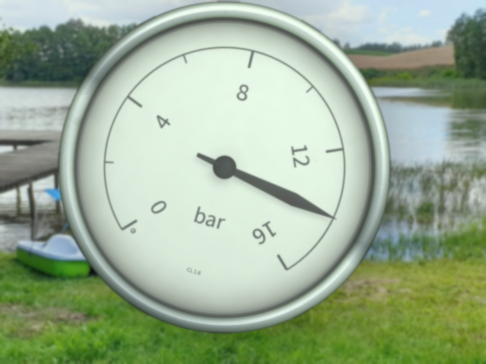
14
